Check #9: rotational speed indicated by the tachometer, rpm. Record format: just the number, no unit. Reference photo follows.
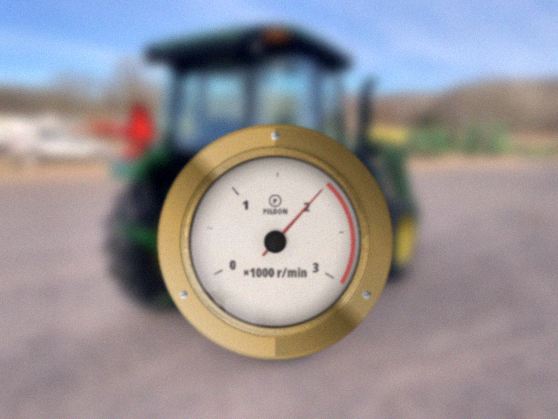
2000
